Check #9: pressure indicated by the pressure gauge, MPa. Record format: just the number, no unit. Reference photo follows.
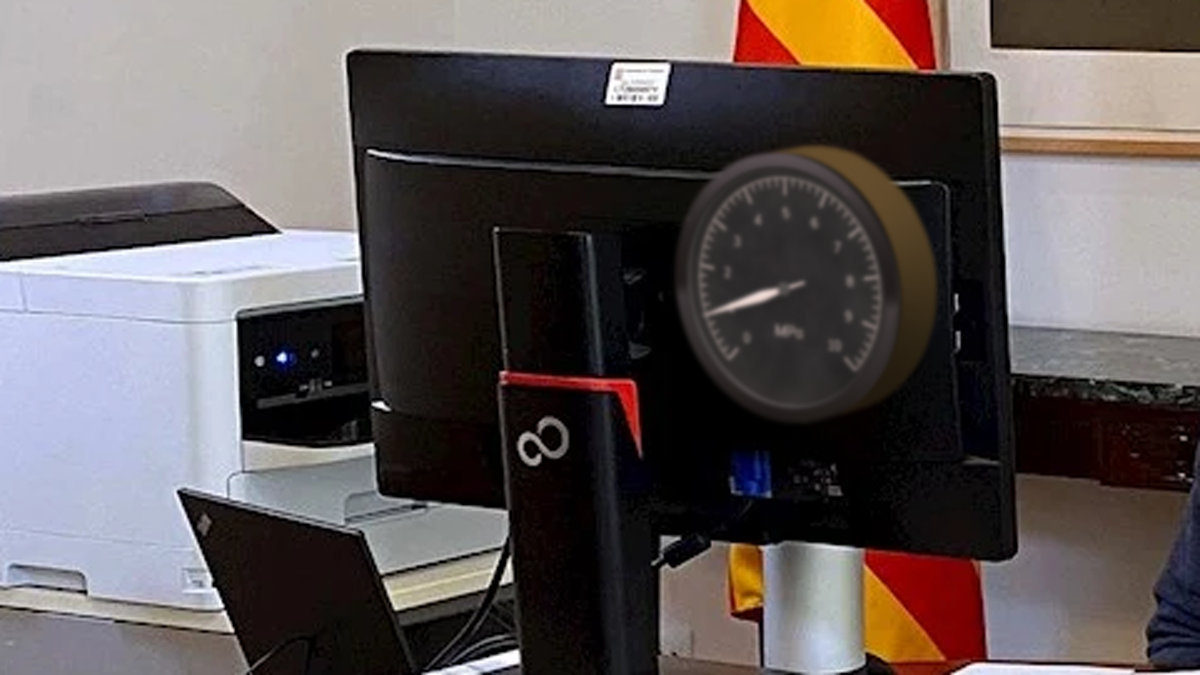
1
